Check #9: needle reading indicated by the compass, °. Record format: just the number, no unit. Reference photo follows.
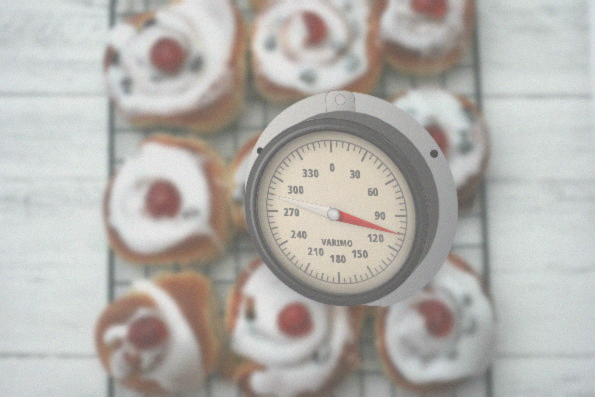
105
